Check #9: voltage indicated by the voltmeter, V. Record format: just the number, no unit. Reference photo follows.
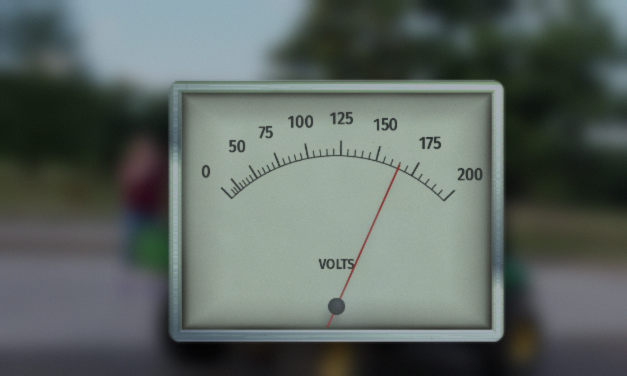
165
